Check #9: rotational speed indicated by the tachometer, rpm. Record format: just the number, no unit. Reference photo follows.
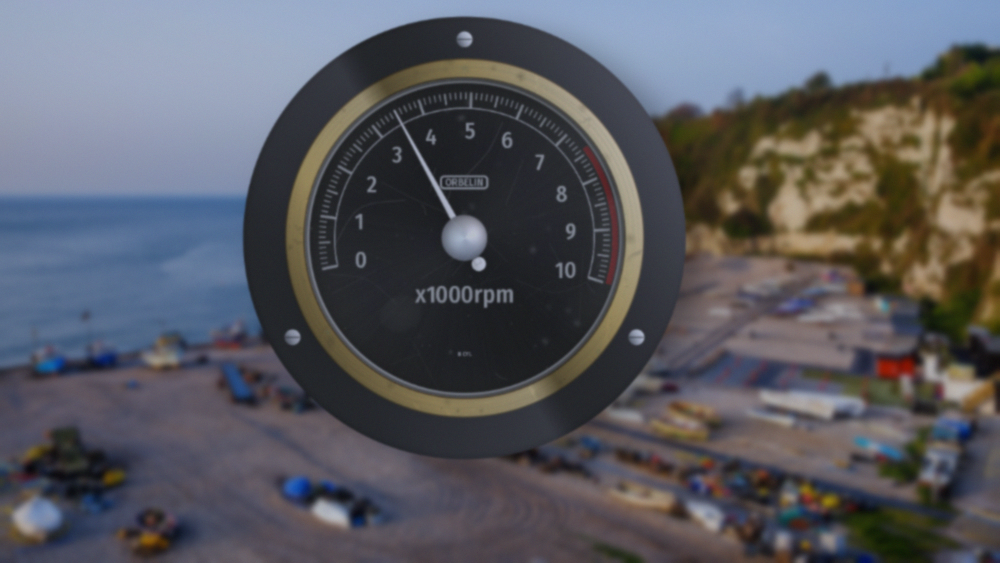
3500
